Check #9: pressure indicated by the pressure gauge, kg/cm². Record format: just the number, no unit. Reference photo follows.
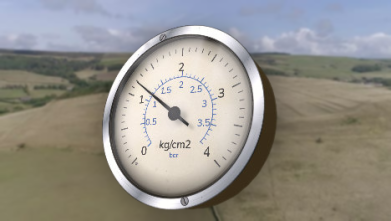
1.2
